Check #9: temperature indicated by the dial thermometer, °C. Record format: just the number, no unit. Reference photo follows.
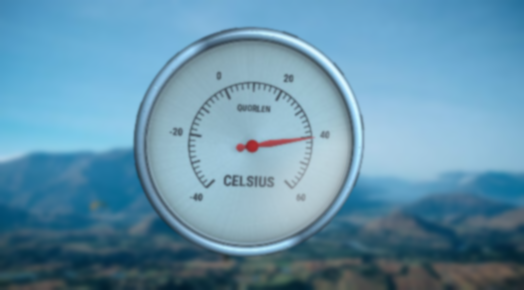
40
